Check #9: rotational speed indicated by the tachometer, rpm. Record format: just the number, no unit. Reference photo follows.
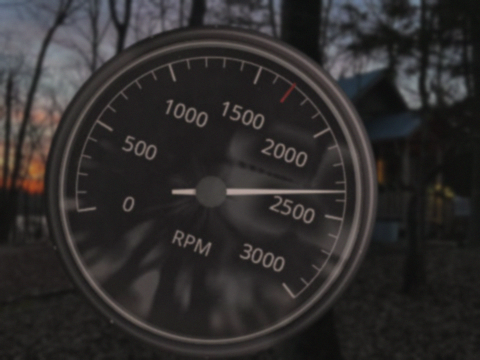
2350
